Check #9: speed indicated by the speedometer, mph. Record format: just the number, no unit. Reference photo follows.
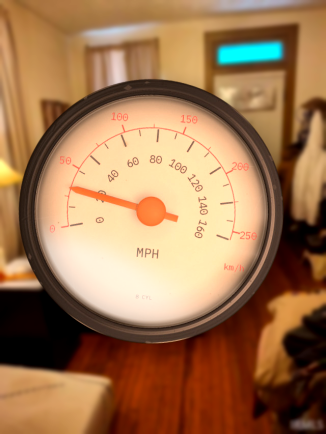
20
